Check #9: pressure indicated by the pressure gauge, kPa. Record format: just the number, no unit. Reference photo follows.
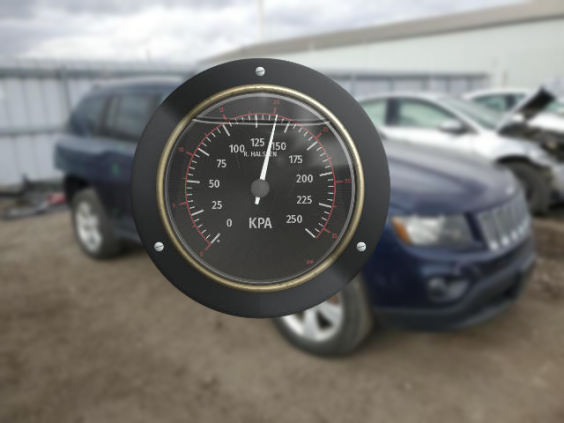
140
